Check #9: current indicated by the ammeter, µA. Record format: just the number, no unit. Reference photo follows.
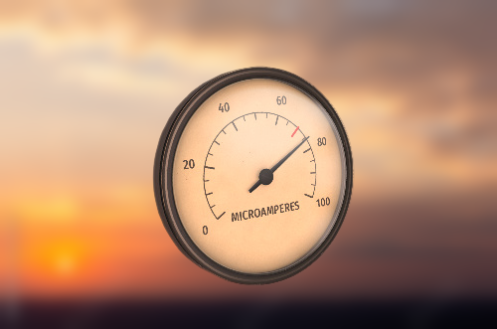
75
